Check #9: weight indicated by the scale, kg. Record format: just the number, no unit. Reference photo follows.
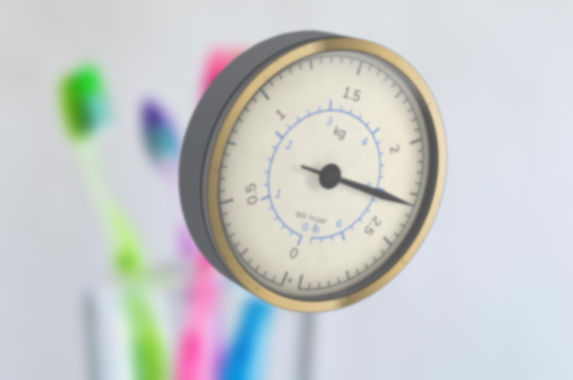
2.3
